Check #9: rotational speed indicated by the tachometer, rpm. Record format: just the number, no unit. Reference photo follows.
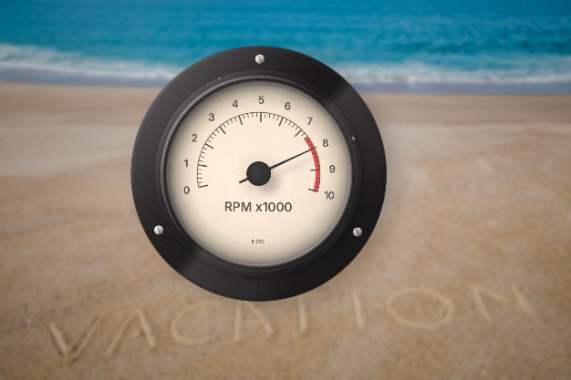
8000
